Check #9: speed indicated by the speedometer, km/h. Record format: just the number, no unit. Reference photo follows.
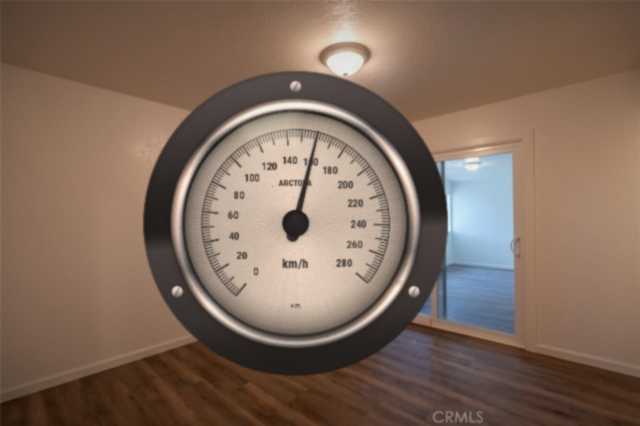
160
